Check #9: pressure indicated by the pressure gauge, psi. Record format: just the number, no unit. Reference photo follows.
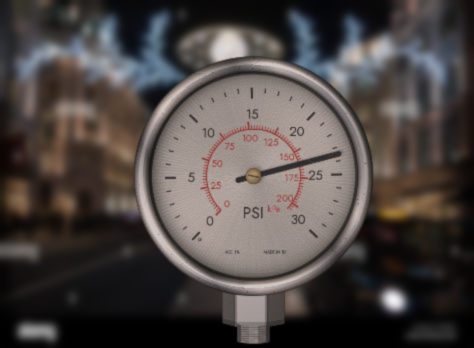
23.5
